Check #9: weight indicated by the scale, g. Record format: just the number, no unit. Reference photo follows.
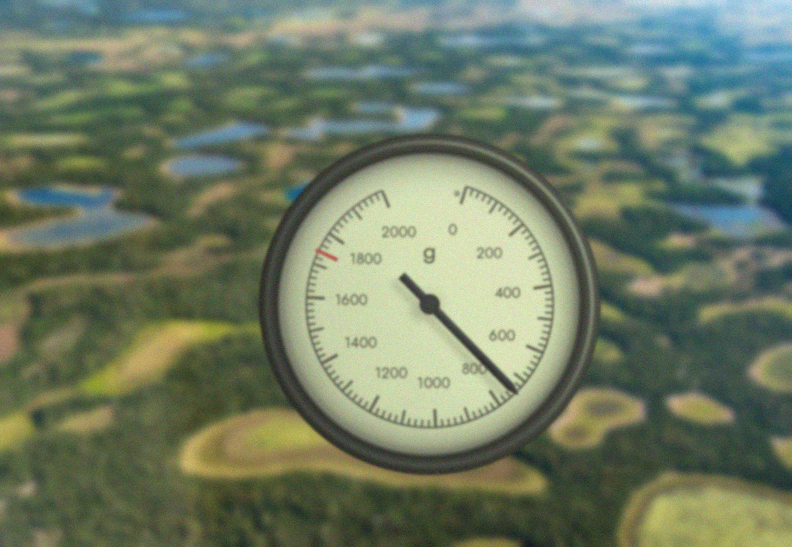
740
